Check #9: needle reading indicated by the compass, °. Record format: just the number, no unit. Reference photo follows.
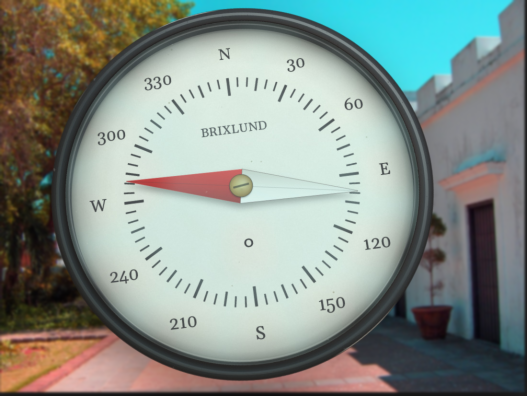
280
